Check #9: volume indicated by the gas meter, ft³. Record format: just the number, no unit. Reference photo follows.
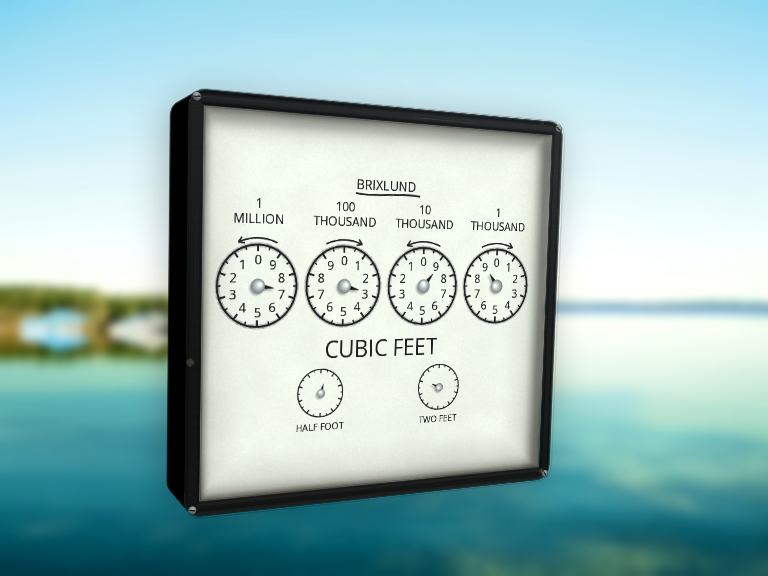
728900
